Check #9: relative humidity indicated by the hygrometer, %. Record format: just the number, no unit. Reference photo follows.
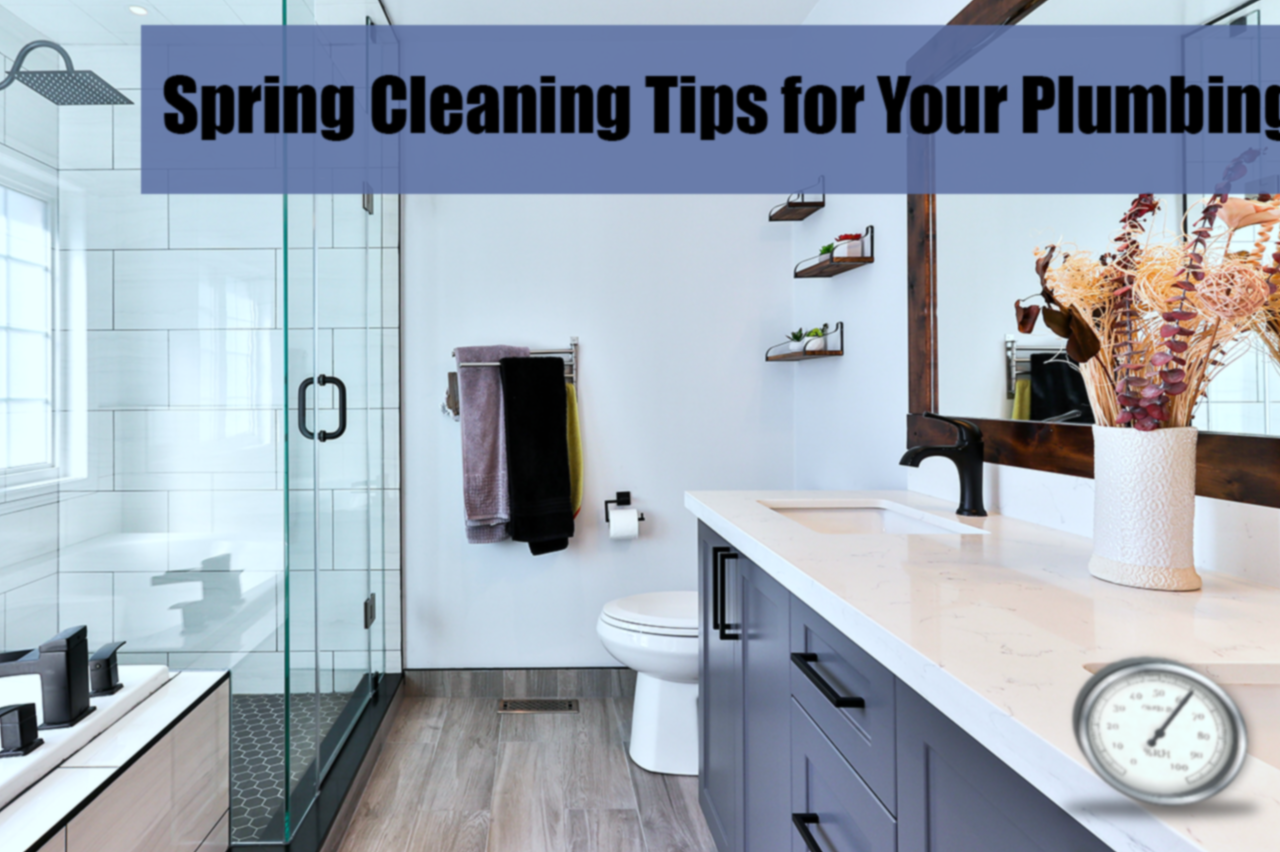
60
